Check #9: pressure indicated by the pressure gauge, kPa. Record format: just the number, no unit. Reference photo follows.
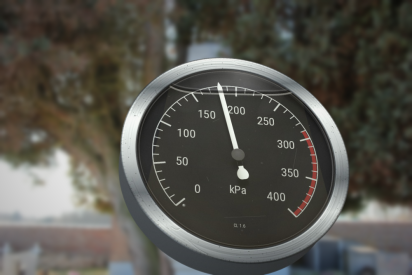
180
